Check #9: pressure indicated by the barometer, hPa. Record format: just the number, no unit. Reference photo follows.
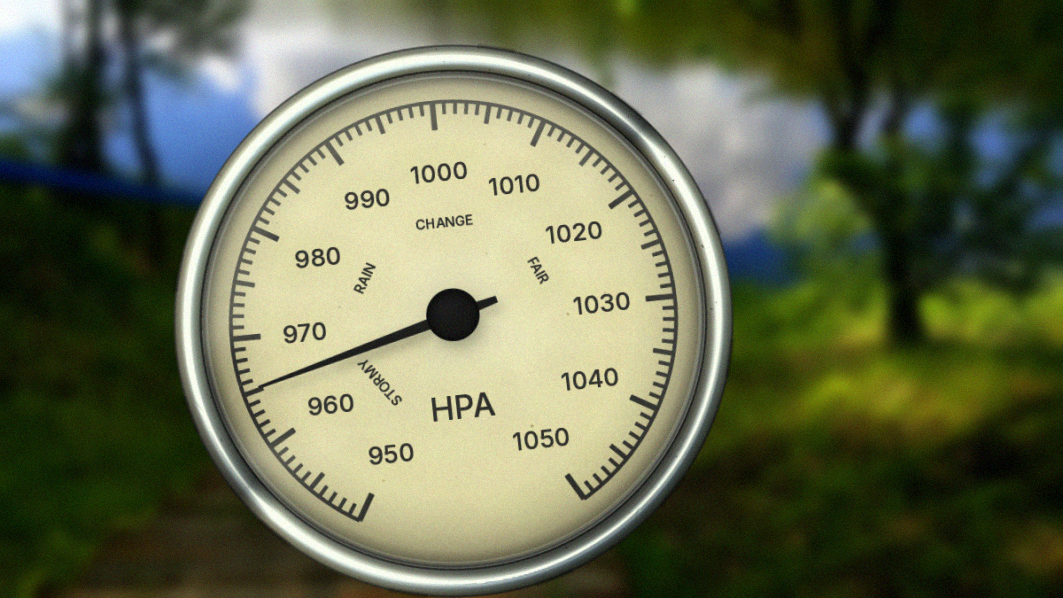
965
